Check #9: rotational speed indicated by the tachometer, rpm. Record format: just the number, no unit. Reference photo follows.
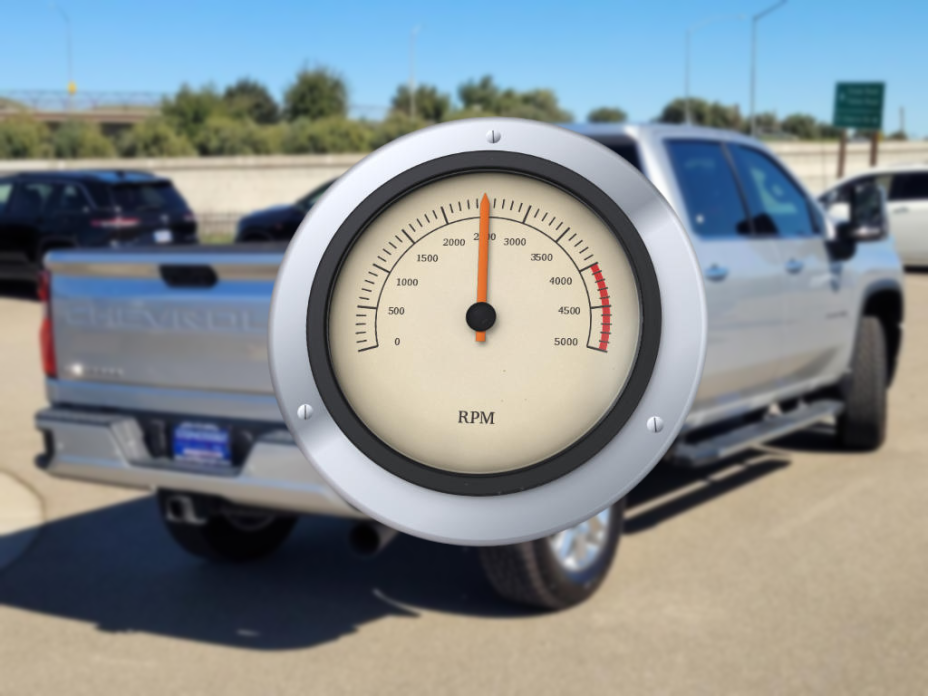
2500
